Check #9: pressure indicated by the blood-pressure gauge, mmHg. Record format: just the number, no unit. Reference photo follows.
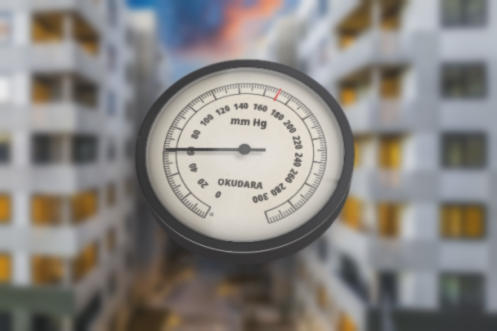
60
